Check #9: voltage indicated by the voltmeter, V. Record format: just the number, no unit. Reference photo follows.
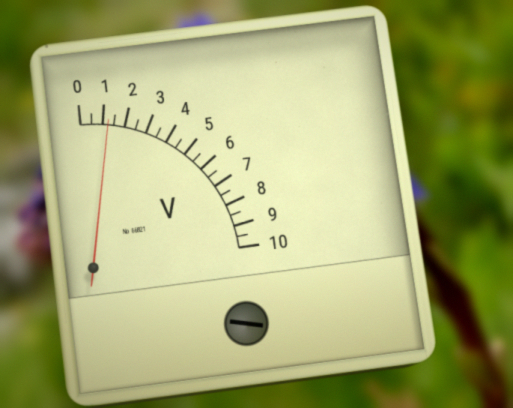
1.25
